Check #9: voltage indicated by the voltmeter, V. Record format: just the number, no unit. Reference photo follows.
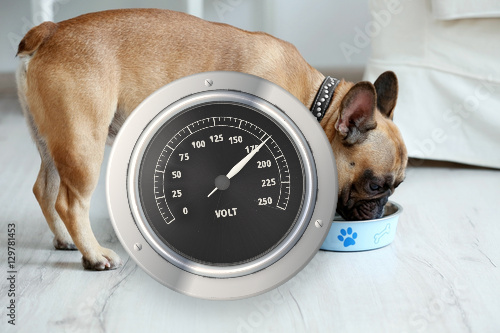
180
